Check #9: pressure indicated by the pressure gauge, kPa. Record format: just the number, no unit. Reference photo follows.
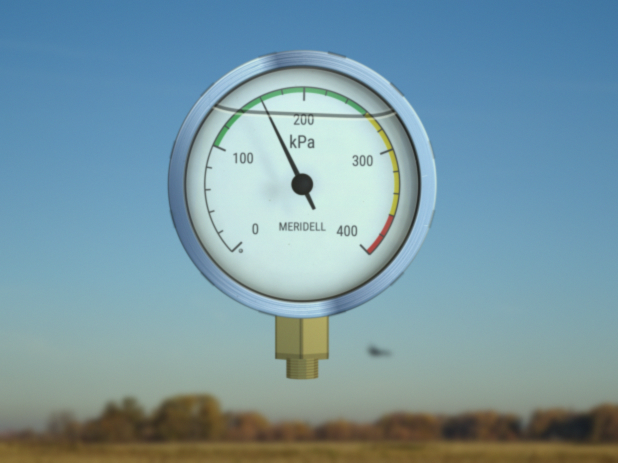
160
